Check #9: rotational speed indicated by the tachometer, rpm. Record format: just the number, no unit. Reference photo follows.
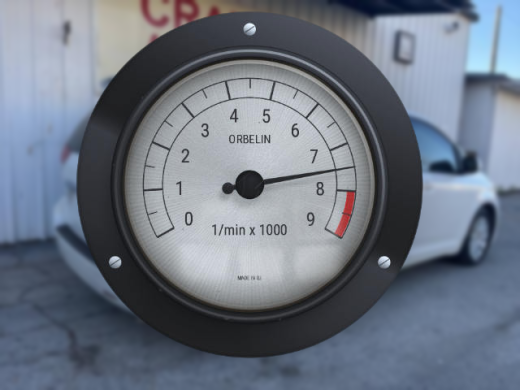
7500
